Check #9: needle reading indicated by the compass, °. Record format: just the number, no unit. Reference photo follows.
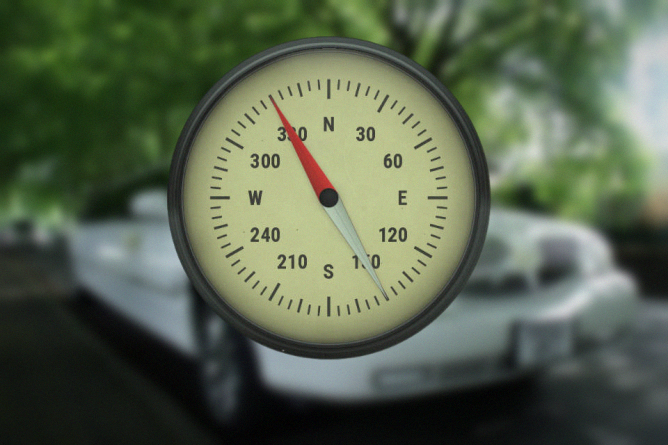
330
